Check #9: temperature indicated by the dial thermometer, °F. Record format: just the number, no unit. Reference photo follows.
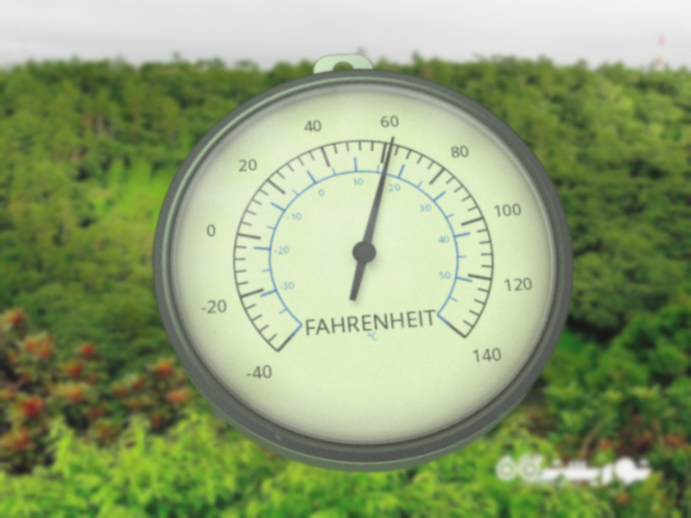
62
